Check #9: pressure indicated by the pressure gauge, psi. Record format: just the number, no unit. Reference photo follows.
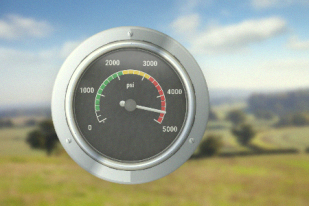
4600
